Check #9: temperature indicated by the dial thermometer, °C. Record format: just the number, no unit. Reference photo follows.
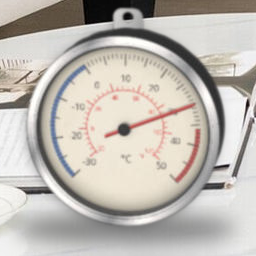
30
